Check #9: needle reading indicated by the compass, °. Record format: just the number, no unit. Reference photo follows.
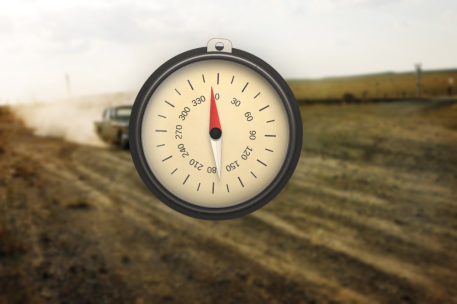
352.5
